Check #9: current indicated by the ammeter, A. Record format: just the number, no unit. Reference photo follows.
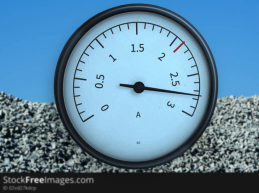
2.75
